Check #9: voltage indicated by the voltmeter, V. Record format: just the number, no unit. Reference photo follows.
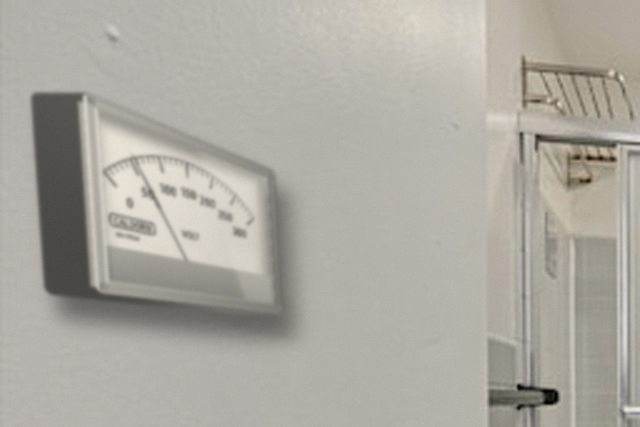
50
